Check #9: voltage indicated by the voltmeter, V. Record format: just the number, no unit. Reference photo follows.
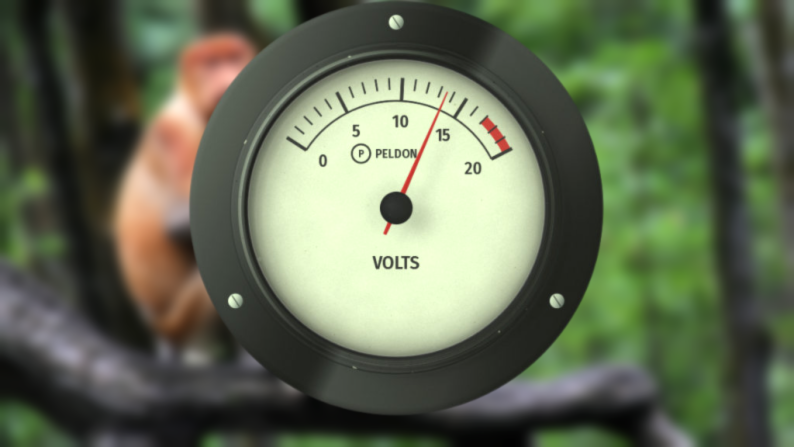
13.5
